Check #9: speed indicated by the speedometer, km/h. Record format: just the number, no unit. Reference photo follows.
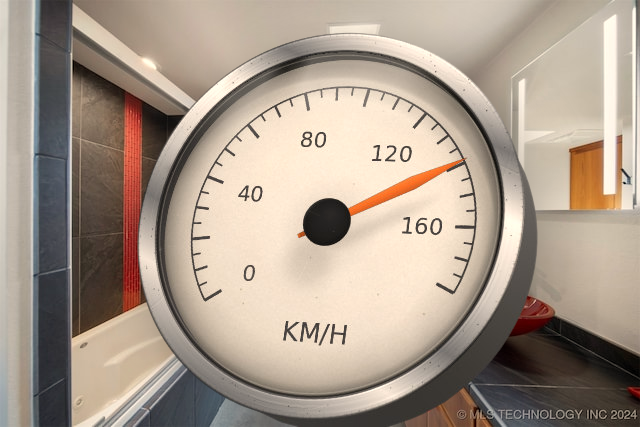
140
